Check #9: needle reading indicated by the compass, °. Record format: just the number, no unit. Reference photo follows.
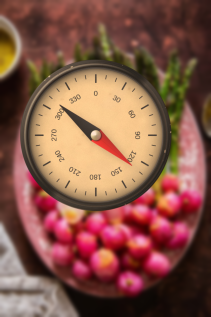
130
